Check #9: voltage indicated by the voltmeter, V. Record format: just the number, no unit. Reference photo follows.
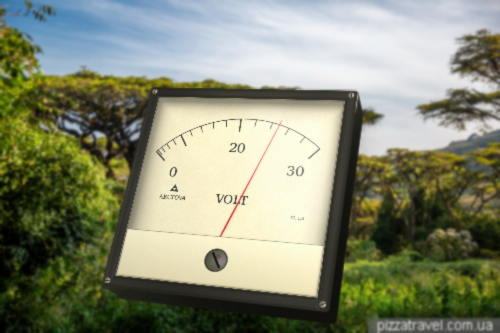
25
